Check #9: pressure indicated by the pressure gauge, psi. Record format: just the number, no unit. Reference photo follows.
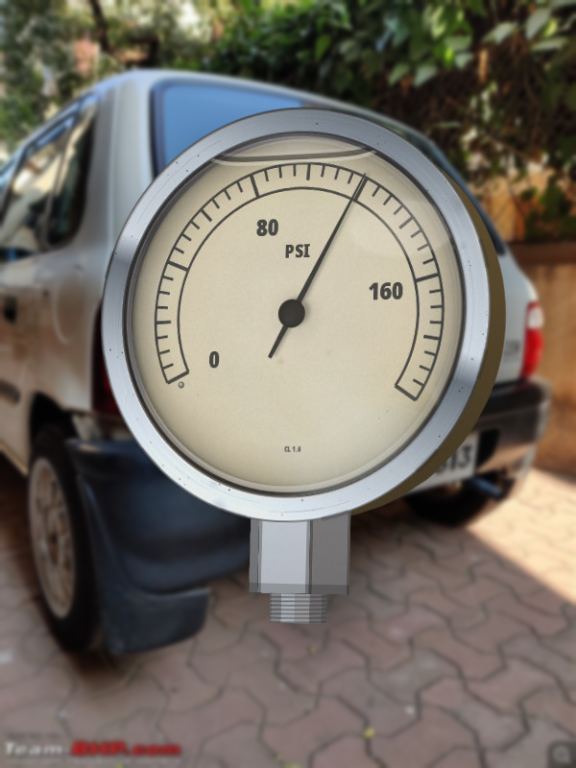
120
